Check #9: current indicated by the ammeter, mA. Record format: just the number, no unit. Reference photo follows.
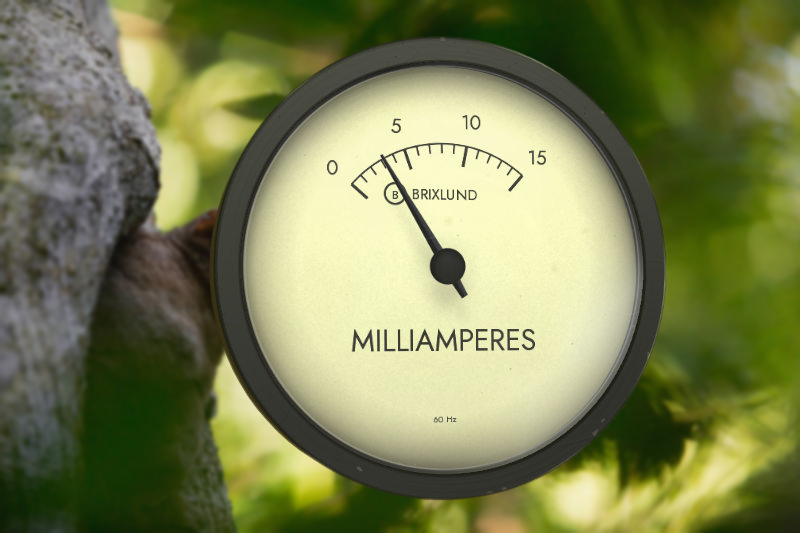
3
